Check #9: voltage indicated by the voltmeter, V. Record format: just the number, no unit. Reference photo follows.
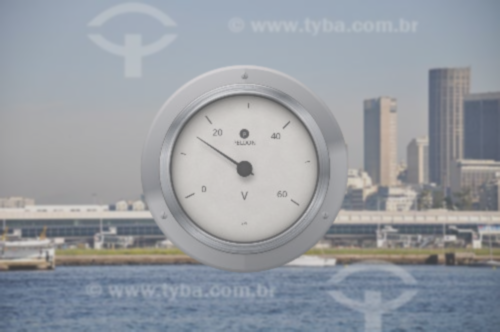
15
